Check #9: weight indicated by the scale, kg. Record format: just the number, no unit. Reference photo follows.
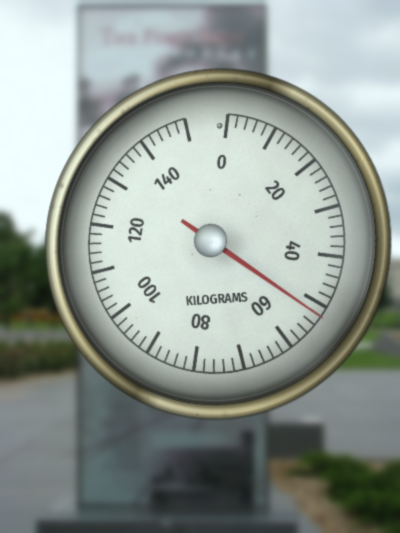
52
